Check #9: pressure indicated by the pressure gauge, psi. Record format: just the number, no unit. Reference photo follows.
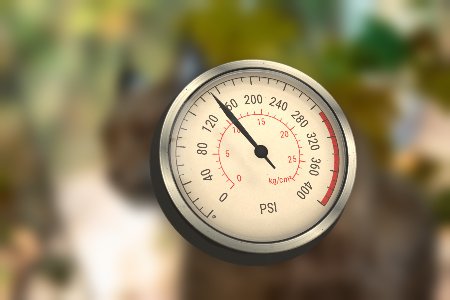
150
